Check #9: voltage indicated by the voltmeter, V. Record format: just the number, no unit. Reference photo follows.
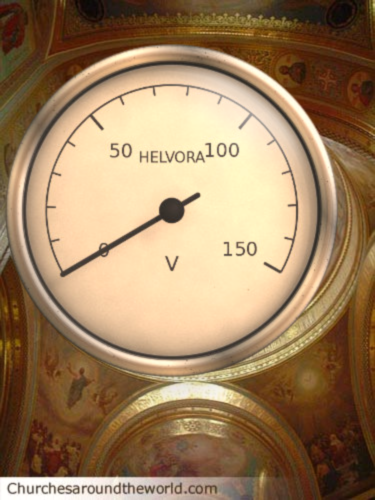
0
